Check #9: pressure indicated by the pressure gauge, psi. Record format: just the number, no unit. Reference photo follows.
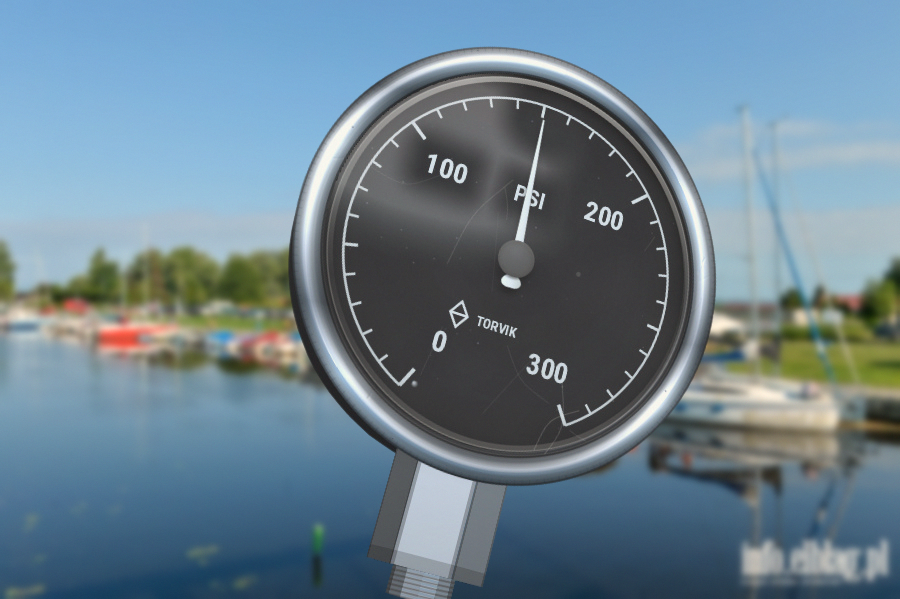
150
